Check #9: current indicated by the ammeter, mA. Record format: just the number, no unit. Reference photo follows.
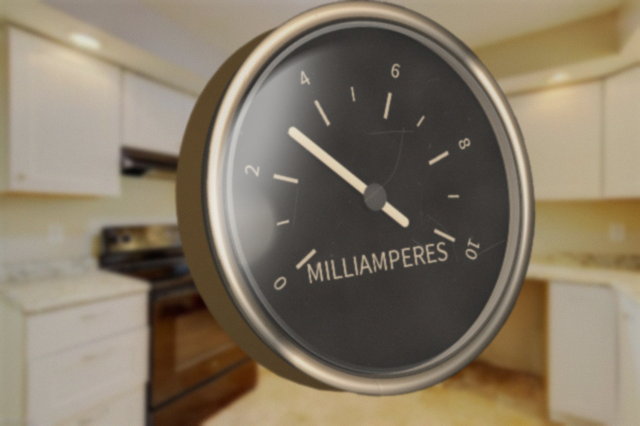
3
